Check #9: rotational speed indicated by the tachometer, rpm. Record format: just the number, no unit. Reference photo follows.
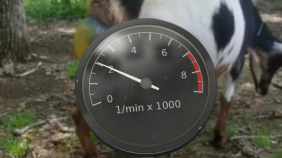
2000
